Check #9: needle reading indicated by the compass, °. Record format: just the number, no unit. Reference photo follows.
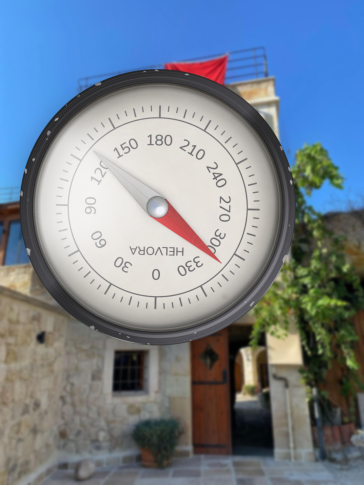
310
